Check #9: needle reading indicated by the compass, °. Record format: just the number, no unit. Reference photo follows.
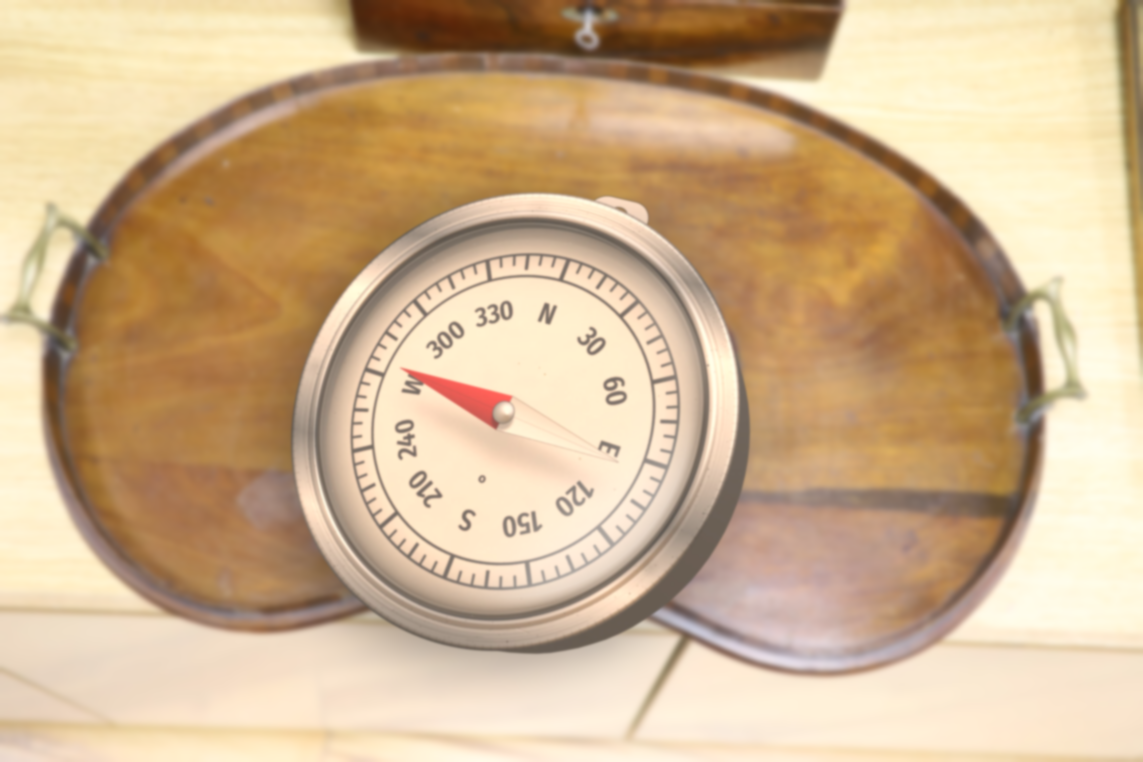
275
